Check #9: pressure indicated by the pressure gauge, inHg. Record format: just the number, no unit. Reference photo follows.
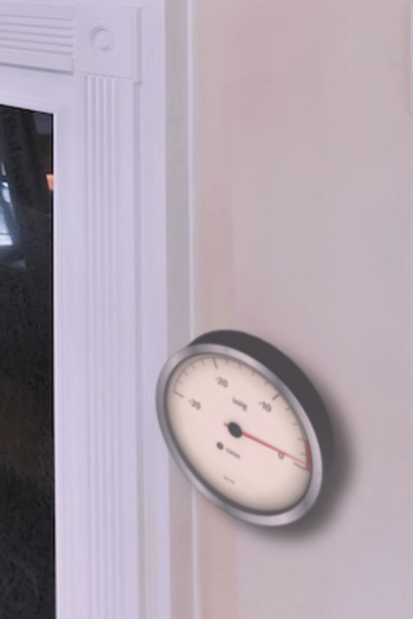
-1
